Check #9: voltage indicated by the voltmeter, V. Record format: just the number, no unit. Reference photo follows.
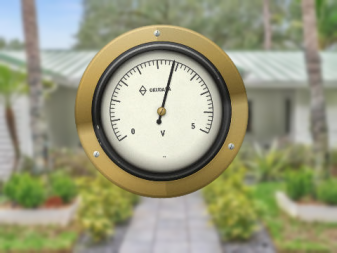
2.9
